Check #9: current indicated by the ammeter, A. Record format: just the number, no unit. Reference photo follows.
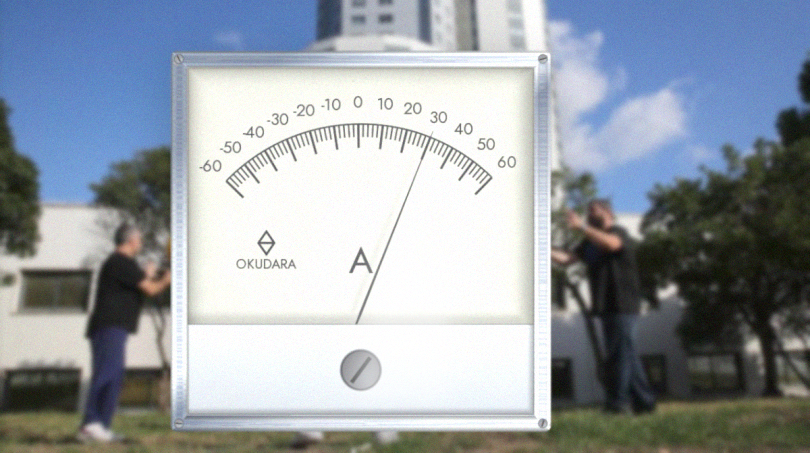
30
